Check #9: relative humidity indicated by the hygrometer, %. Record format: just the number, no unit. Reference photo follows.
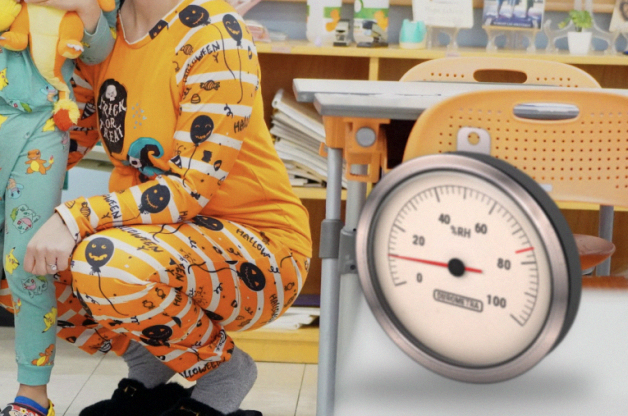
10
